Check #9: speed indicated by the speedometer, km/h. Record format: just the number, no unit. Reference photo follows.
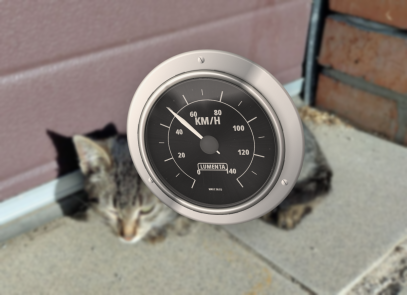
50
